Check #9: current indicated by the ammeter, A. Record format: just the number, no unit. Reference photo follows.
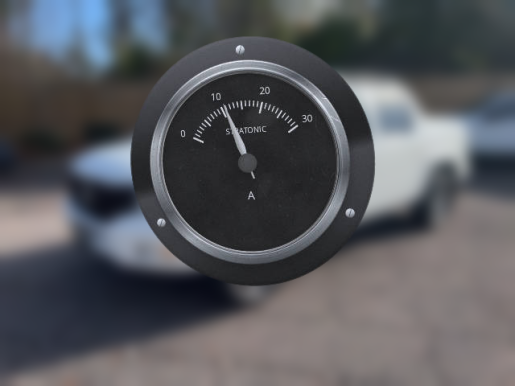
11
